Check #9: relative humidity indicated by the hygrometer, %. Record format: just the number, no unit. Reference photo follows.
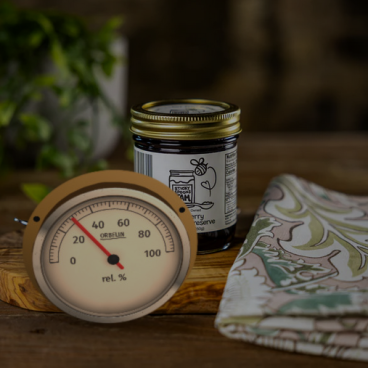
30
